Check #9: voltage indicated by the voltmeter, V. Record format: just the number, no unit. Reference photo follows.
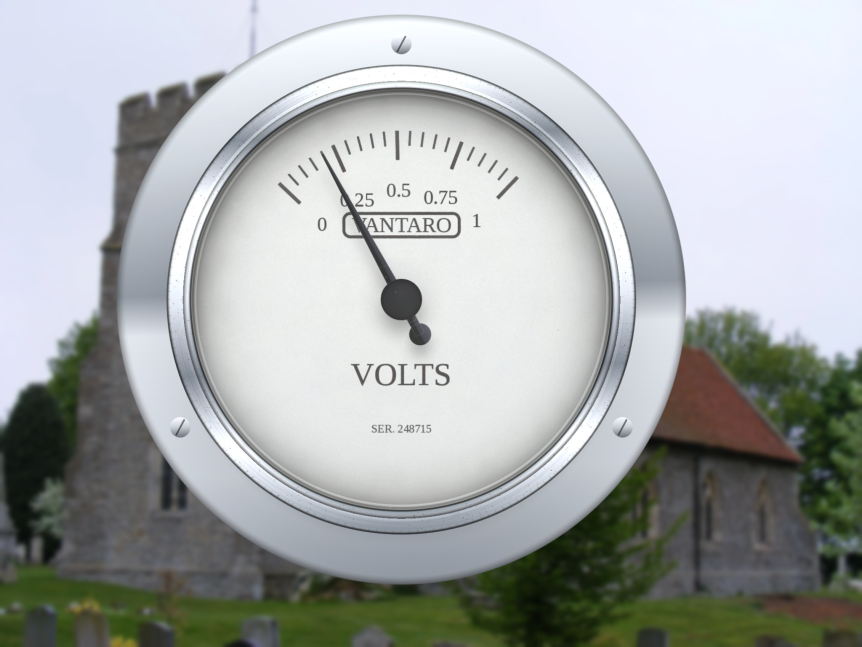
0.2
